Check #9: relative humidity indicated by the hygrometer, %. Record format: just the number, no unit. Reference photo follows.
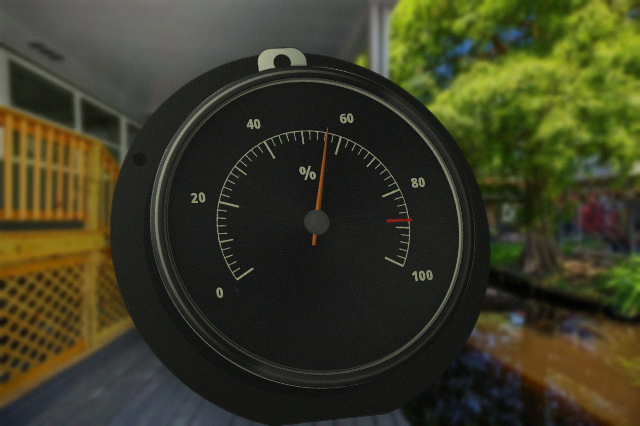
56
